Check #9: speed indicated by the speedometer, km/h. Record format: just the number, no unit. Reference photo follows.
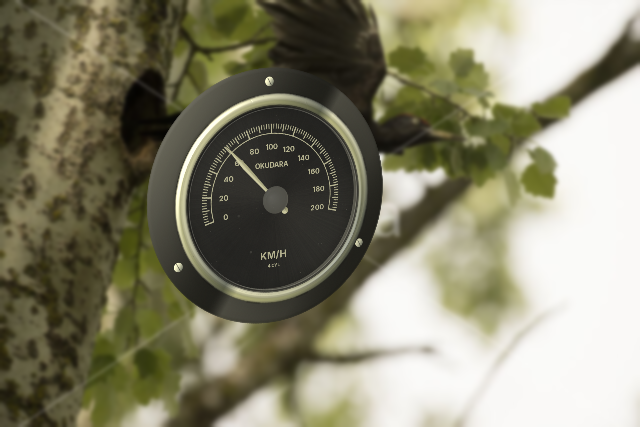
60
